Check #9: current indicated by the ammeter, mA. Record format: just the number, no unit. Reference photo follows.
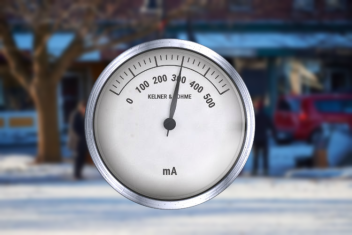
300
